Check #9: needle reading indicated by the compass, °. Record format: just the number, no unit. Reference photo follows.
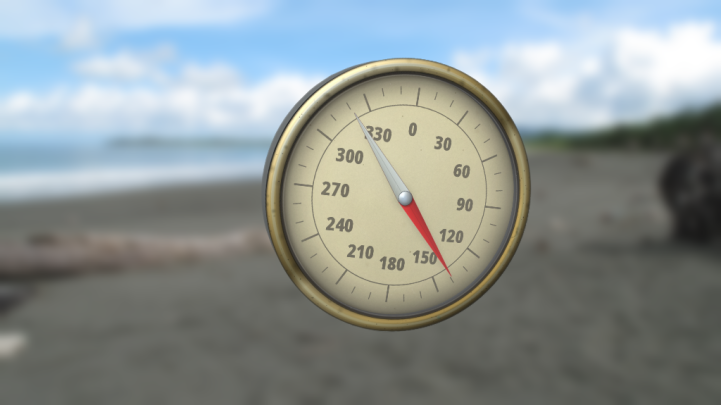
140
